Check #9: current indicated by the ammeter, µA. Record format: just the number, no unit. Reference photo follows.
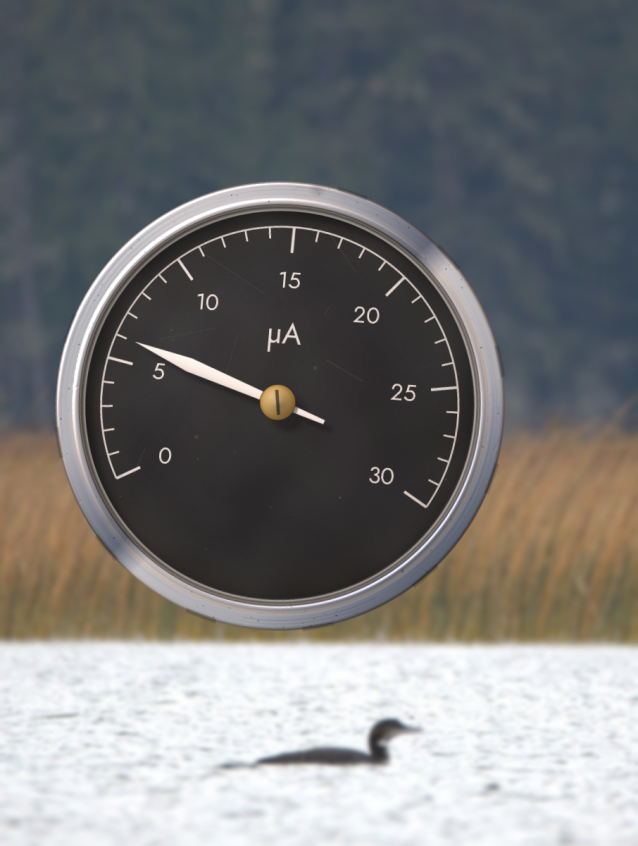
6
